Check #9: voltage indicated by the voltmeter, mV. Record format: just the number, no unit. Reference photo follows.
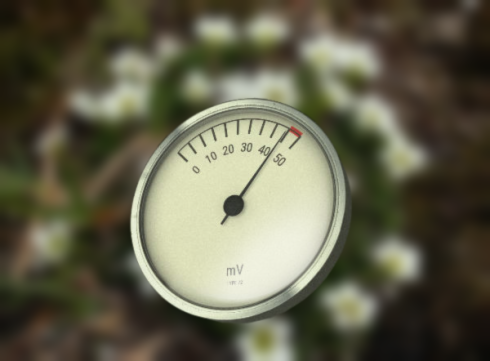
45
